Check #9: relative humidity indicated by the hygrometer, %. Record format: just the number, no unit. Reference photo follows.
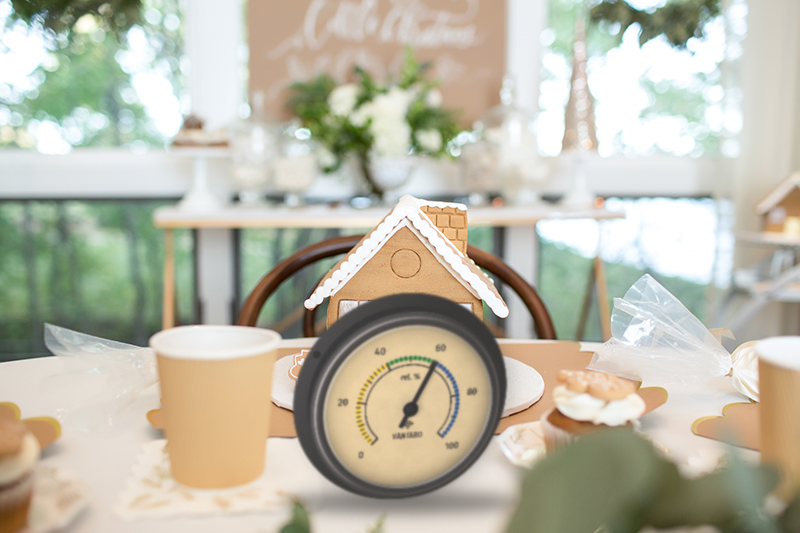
60
